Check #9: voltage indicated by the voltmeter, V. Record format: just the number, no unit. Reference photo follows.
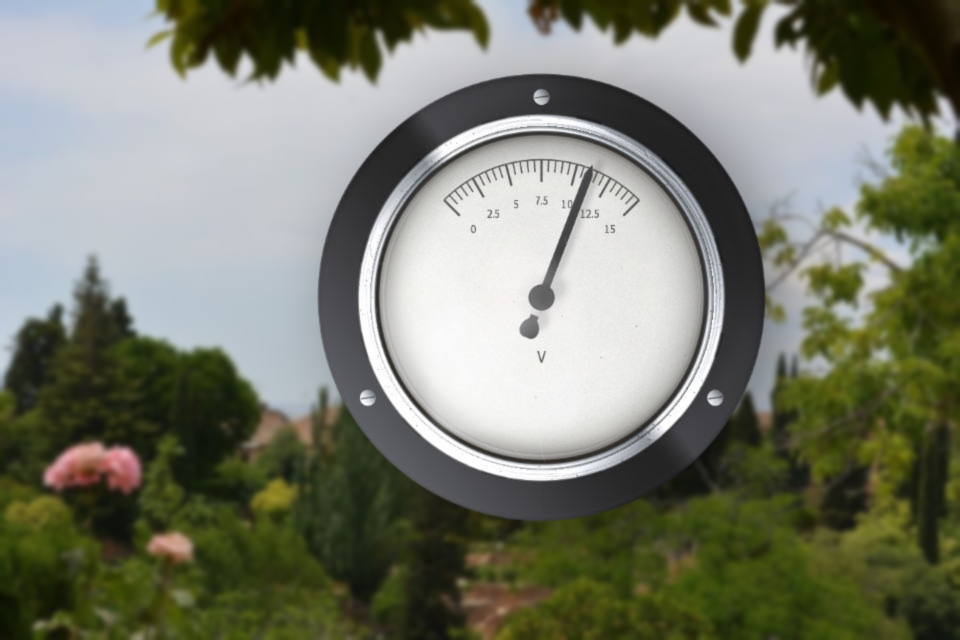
11
